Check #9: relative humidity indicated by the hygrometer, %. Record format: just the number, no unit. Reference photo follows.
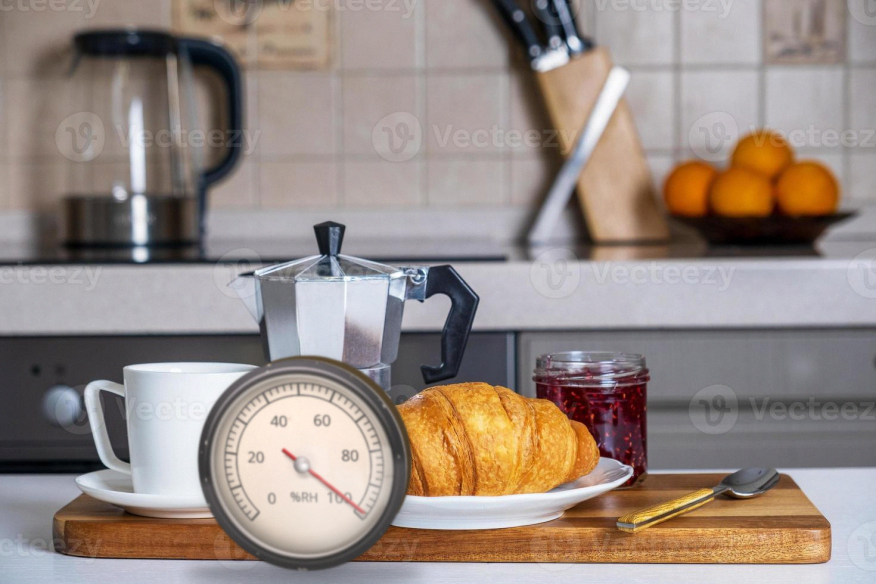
98
